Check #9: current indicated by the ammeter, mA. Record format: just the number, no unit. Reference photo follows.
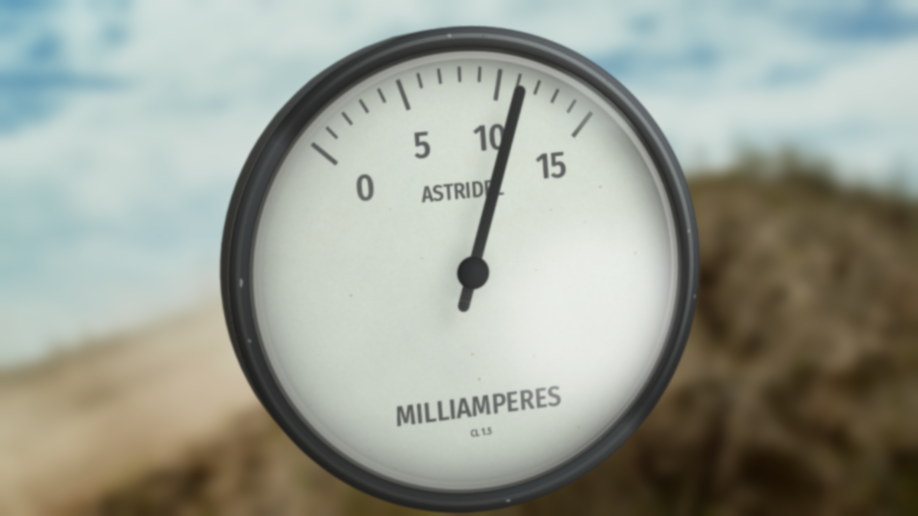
11
